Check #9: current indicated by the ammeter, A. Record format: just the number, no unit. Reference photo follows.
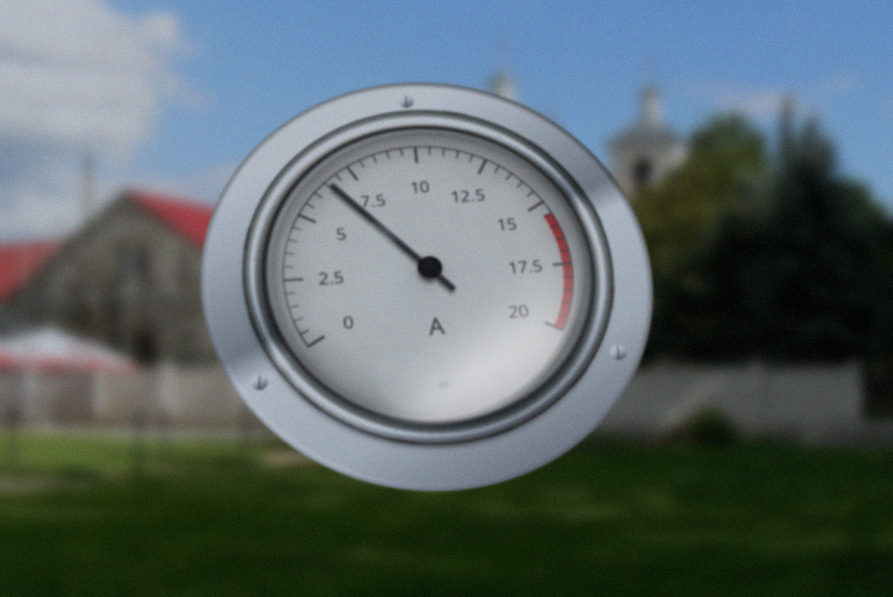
6.5
